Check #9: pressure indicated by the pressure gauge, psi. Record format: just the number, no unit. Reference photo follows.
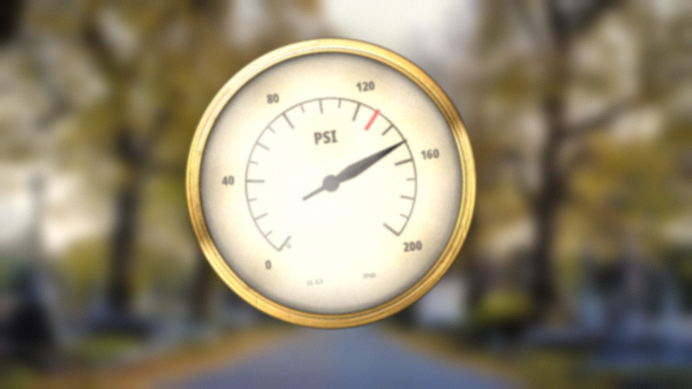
150
